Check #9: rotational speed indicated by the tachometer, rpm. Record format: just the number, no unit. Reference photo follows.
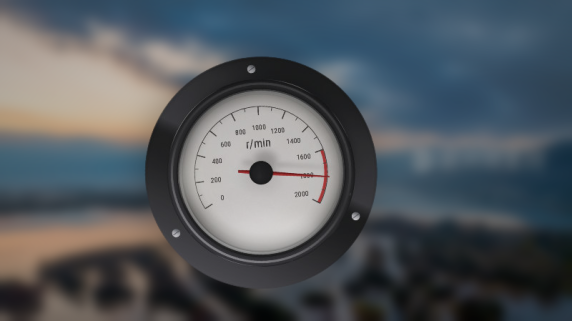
1800
